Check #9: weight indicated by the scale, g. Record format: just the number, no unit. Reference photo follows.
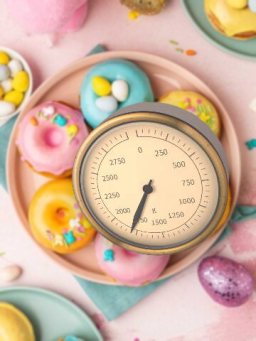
1800
